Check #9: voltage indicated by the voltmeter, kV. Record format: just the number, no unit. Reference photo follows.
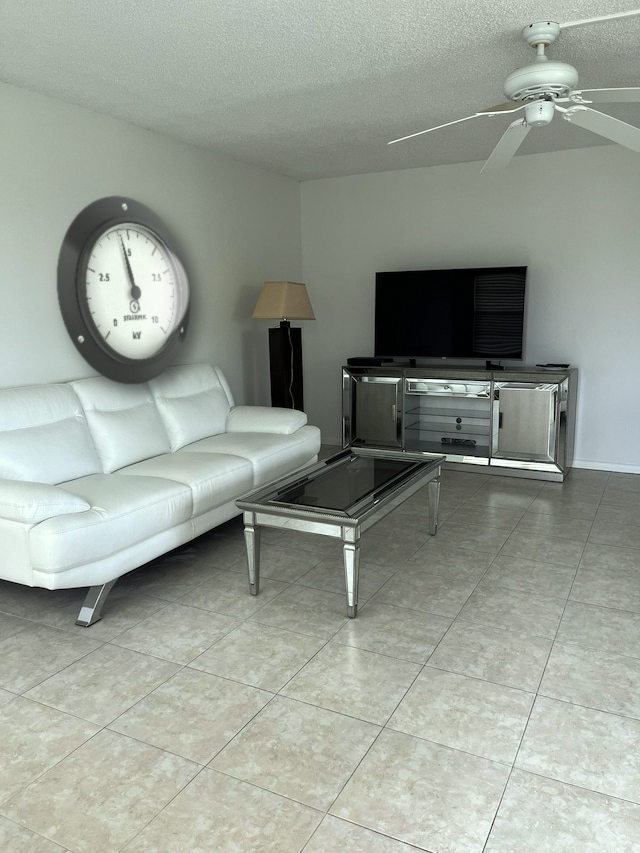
4.5
